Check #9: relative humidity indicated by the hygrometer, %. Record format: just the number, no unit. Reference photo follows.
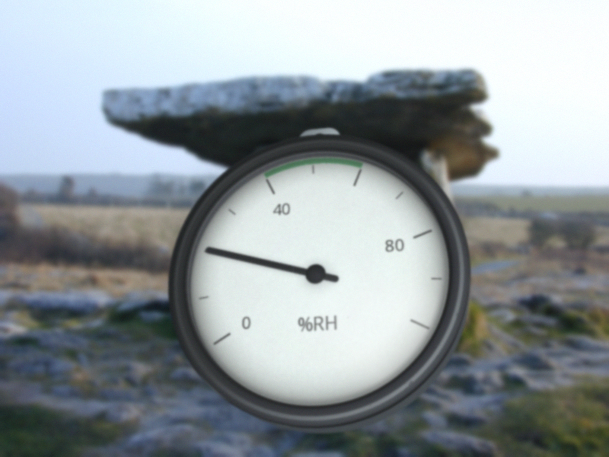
20
